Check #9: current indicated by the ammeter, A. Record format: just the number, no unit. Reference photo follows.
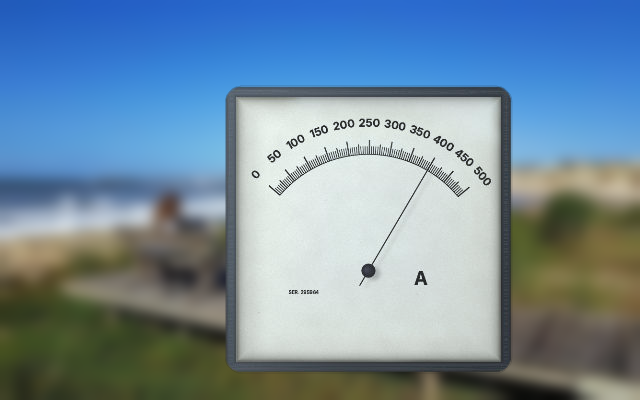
400
